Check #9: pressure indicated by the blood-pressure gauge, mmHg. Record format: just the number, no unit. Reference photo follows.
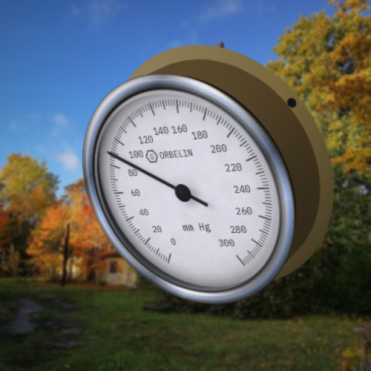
90
